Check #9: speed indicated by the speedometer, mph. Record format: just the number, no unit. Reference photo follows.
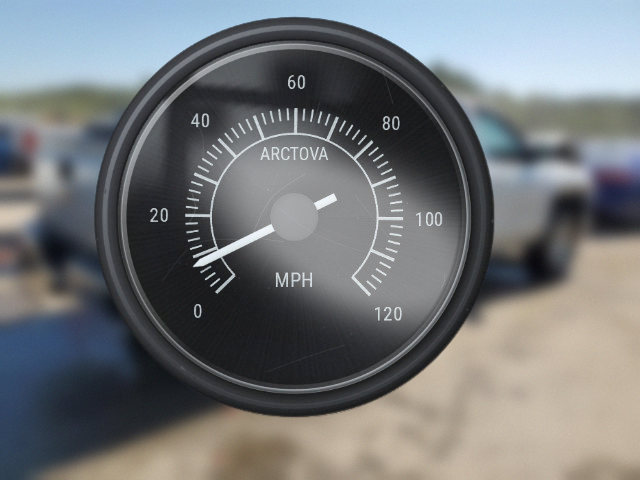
8
